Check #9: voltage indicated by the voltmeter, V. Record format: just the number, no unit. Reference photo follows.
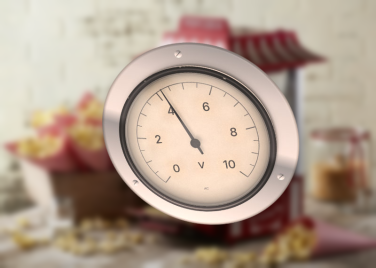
4.25
